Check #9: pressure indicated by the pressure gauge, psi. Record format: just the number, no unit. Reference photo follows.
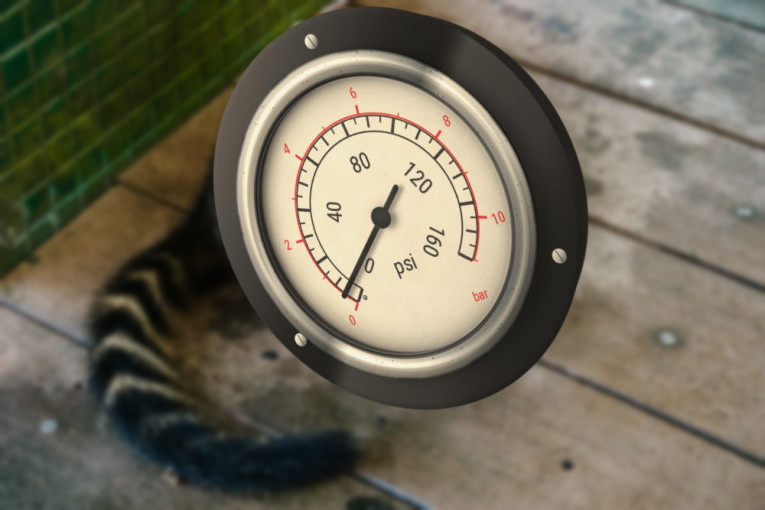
5
